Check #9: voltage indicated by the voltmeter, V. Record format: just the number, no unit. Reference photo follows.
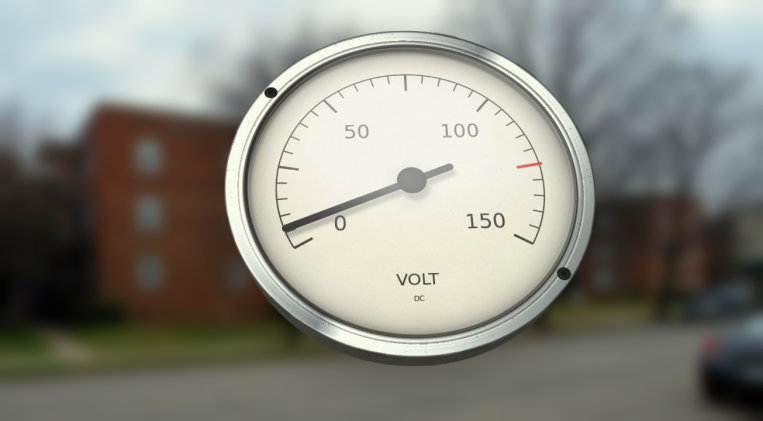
5
